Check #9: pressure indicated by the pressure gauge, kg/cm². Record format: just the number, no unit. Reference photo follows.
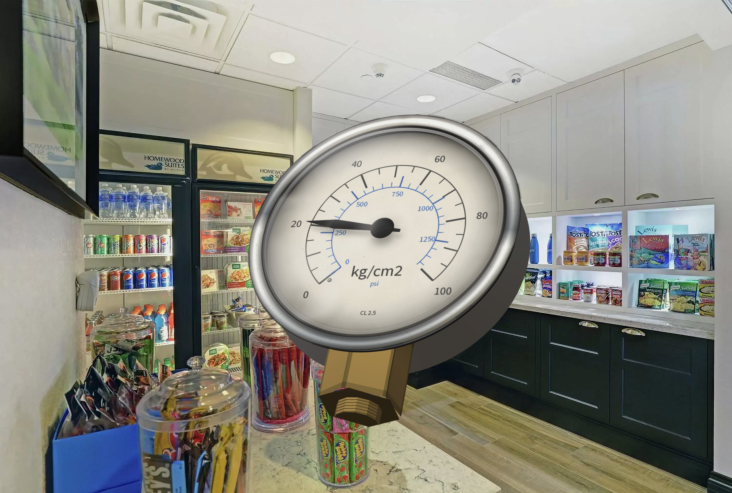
20
